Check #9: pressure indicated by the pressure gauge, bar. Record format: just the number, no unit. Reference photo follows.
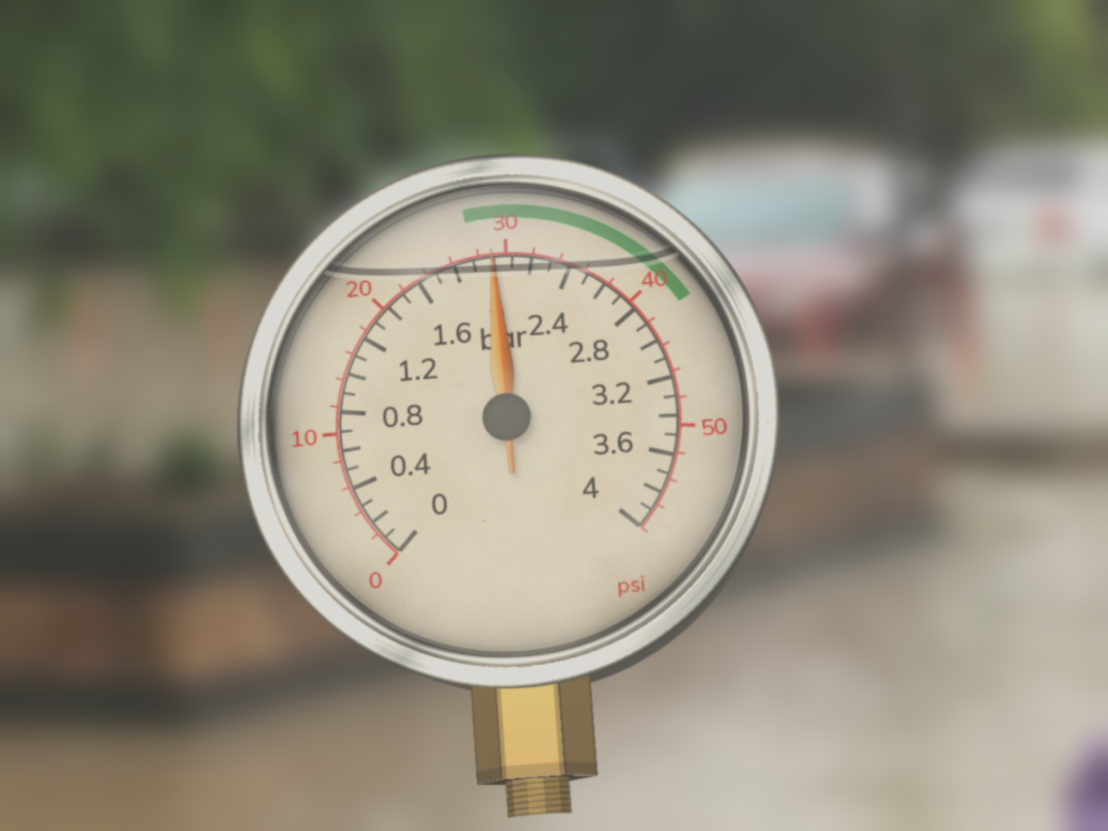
2
